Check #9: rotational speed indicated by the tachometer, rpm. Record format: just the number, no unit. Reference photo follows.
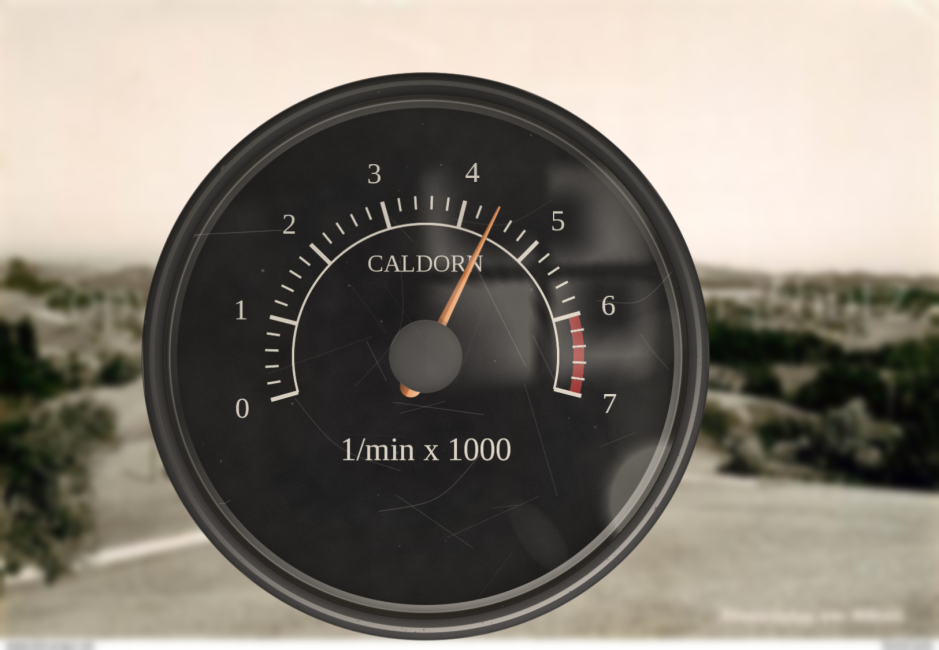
4400
